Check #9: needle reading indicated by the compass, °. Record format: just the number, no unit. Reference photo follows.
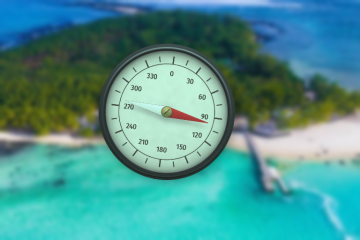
97.5
